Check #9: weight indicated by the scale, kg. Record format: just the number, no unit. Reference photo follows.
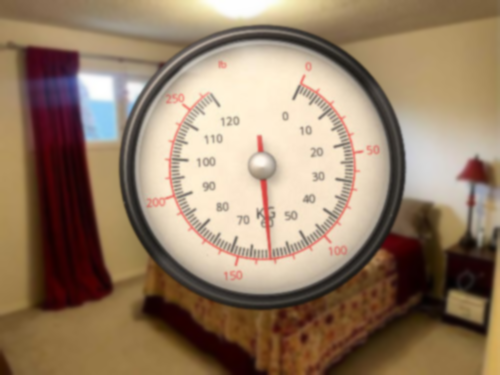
60
